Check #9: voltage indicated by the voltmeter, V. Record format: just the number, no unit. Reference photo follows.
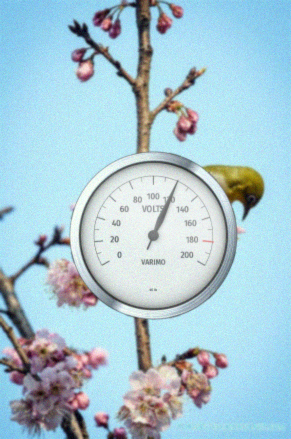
120
